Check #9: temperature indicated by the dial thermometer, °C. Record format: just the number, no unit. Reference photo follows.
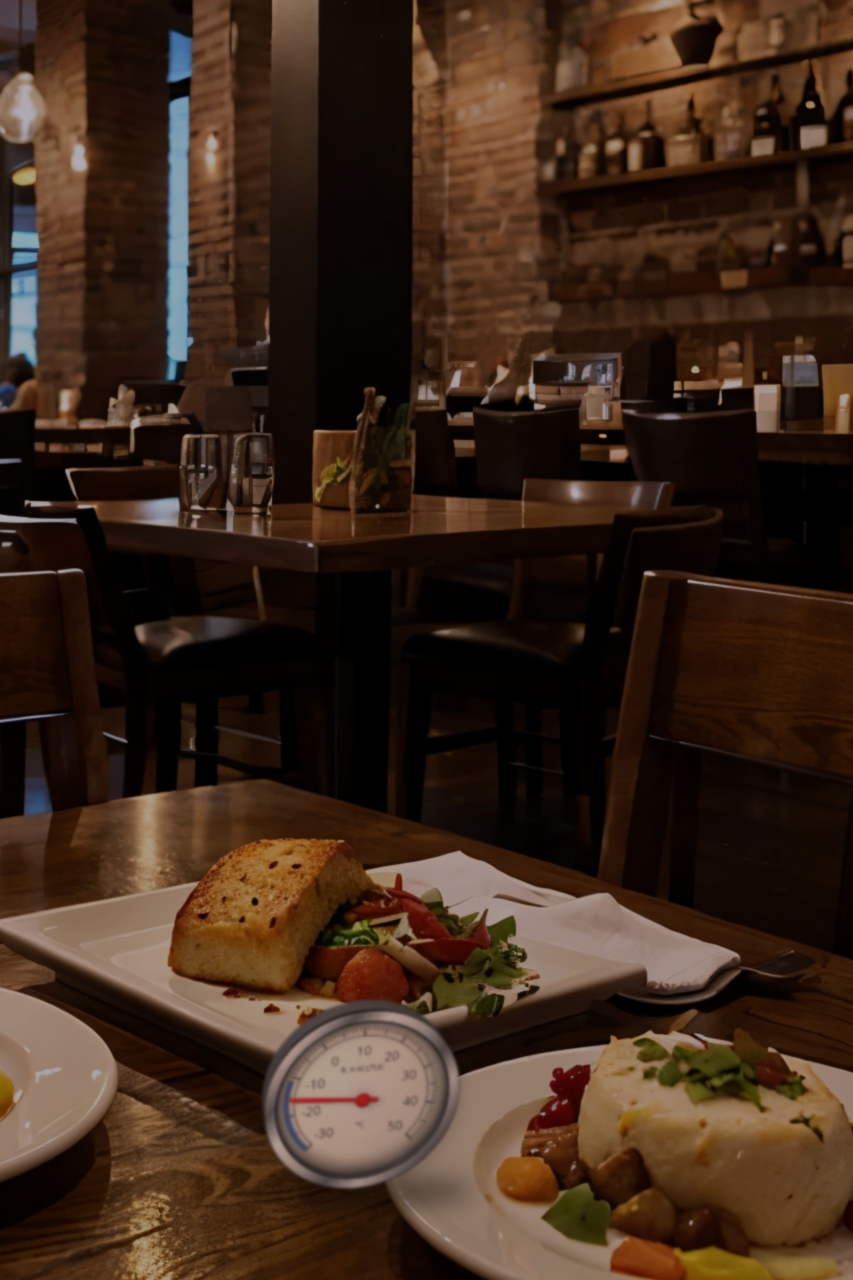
-15
